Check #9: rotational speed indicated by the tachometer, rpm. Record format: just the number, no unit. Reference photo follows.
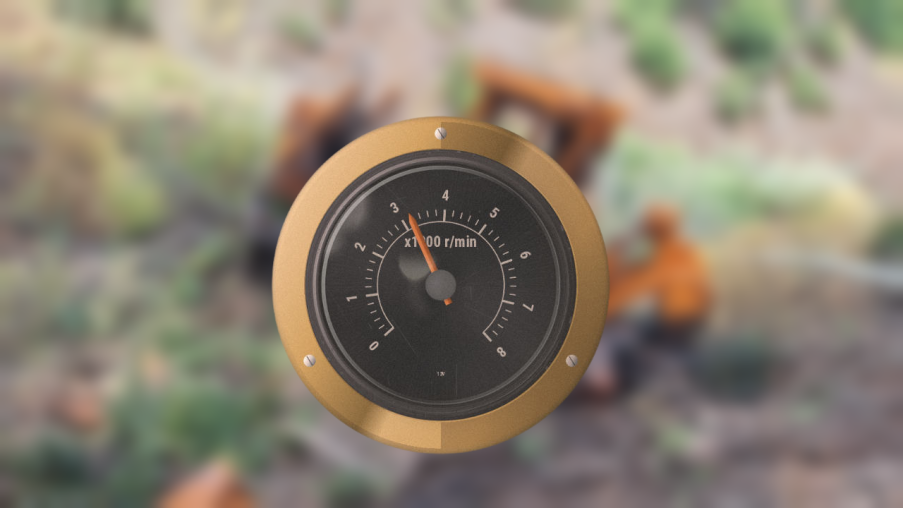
3200
